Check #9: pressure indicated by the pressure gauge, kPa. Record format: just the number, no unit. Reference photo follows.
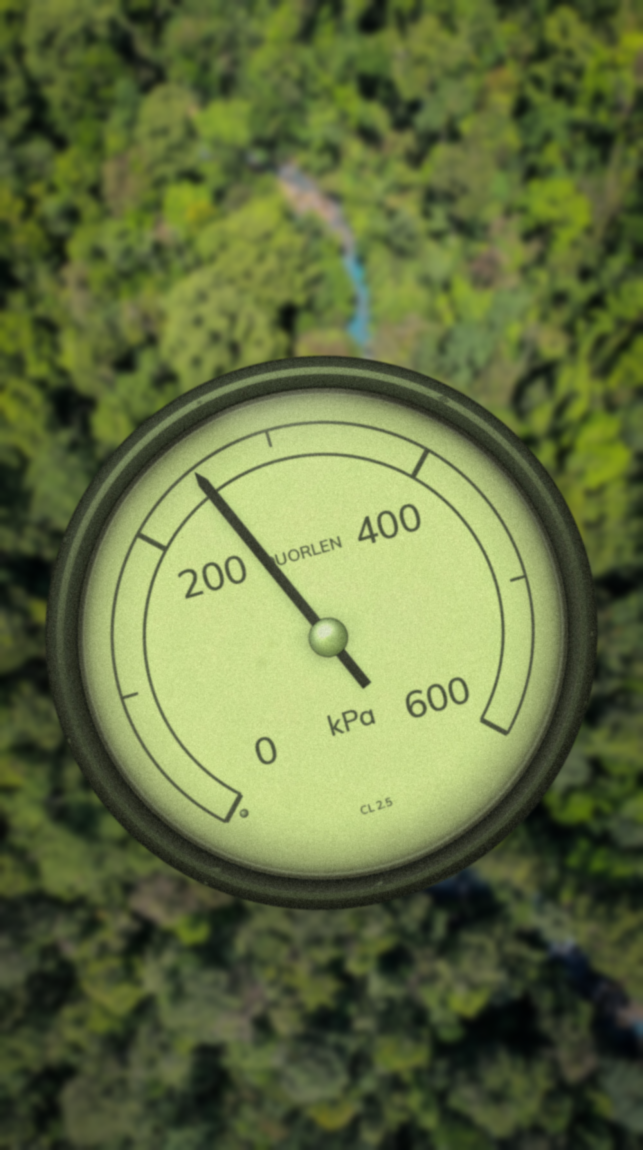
250
